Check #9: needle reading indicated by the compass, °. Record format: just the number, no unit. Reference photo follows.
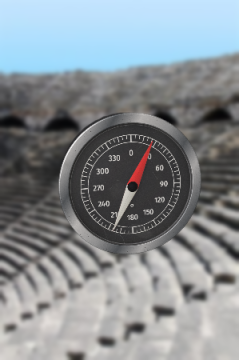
25
